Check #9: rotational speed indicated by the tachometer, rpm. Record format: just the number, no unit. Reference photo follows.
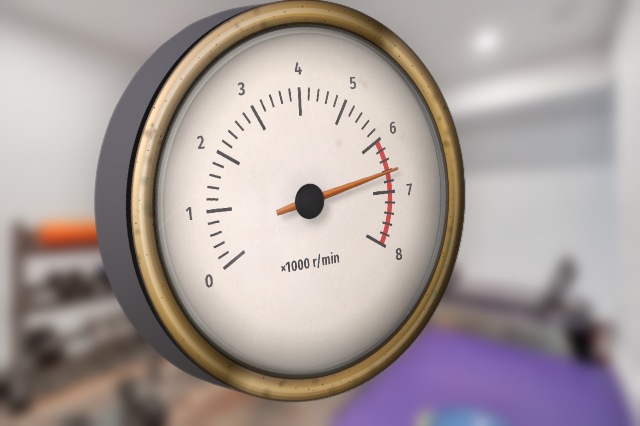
6600
